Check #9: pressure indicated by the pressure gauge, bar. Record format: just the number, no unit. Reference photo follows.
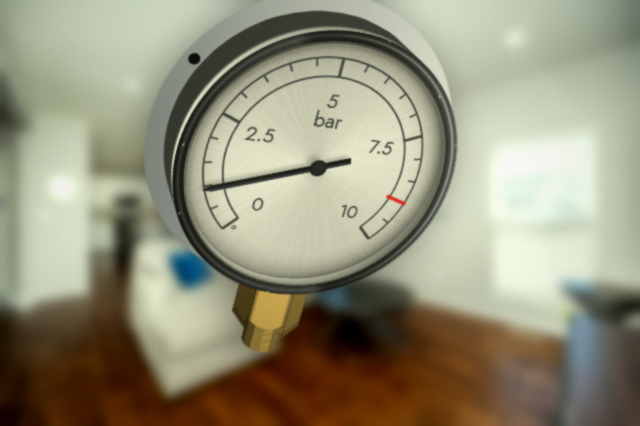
1
